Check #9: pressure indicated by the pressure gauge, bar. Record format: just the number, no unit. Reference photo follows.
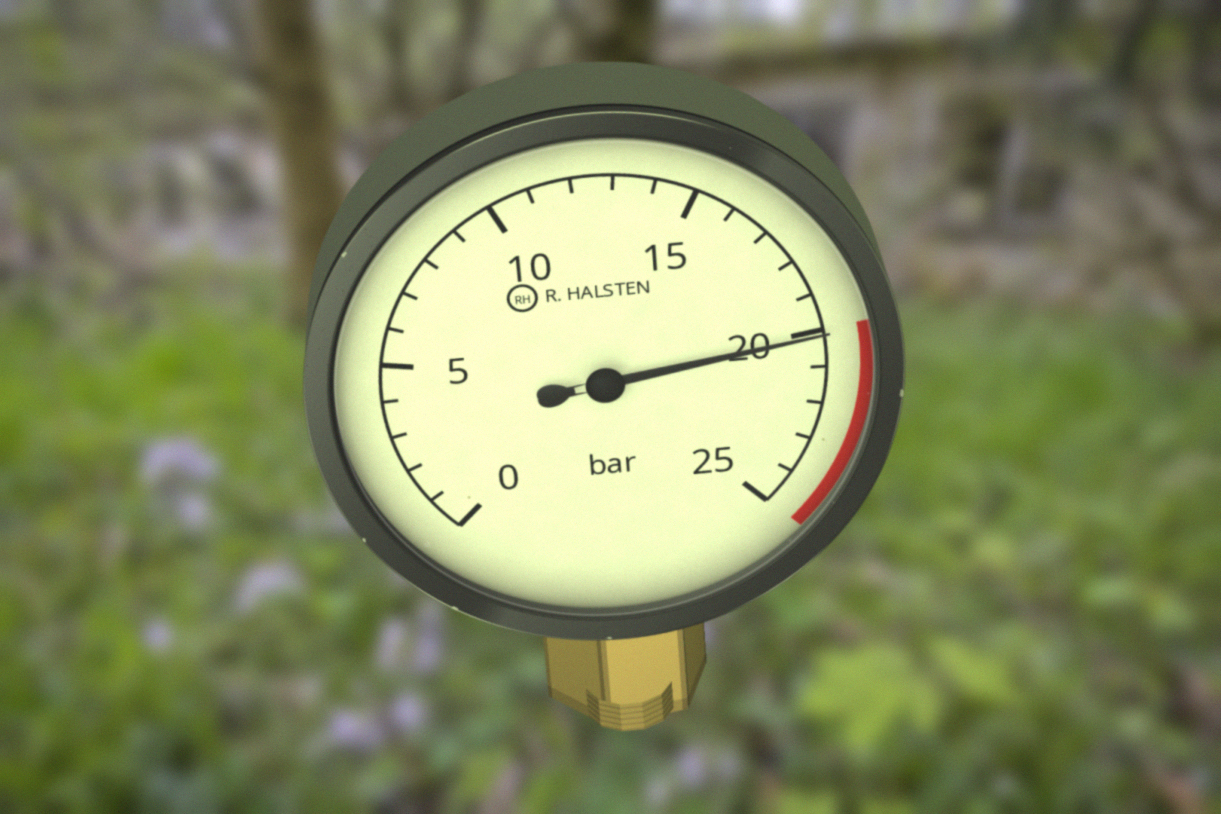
20
